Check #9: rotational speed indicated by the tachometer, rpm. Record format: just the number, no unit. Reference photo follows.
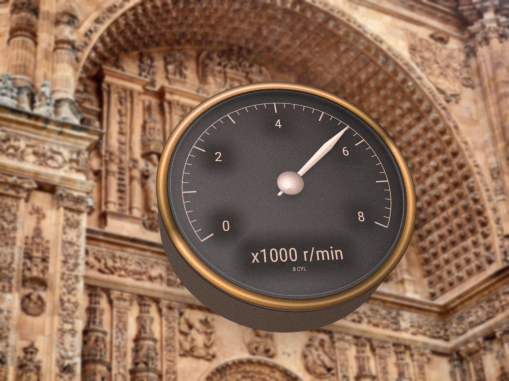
5600
